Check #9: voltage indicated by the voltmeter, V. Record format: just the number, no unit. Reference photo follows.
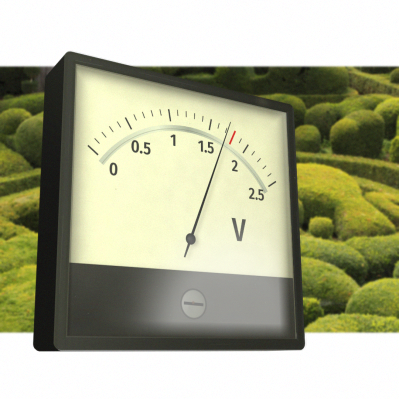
1.7
